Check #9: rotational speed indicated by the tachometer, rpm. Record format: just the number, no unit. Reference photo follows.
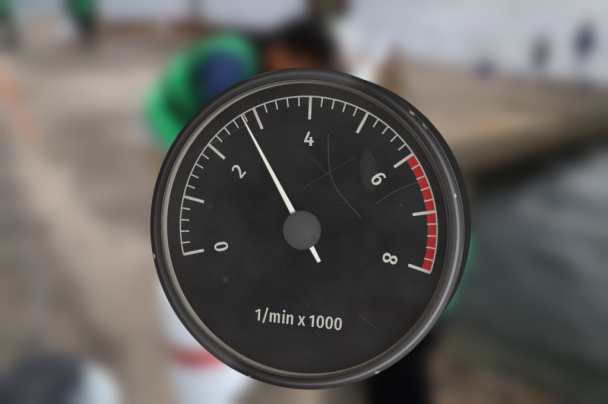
2800
